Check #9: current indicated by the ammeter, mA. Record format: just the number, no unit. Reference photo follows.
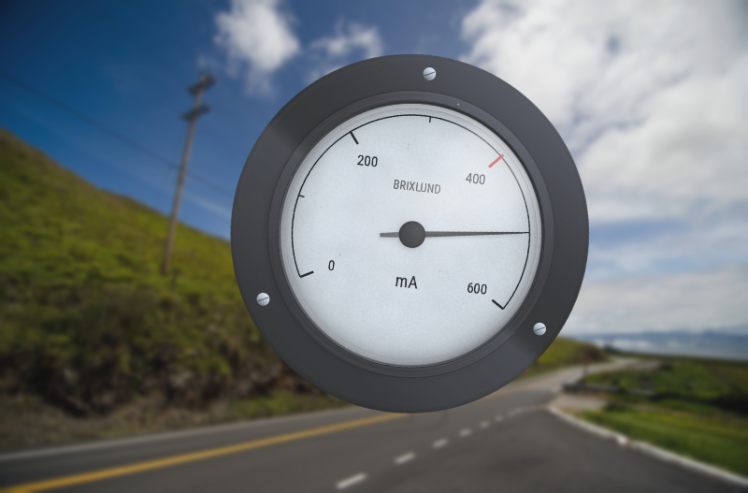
500
